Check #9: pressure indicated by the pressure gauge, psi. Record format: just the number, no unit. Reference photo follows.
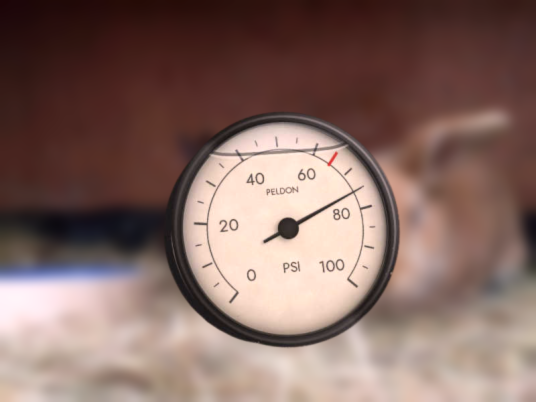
75
